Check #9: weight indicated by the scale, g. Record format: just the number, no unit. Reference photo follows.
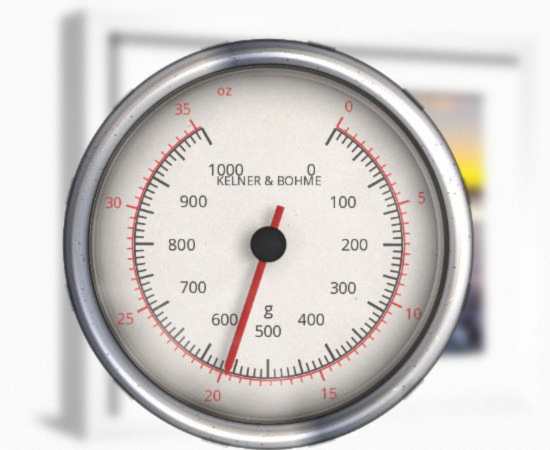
560
